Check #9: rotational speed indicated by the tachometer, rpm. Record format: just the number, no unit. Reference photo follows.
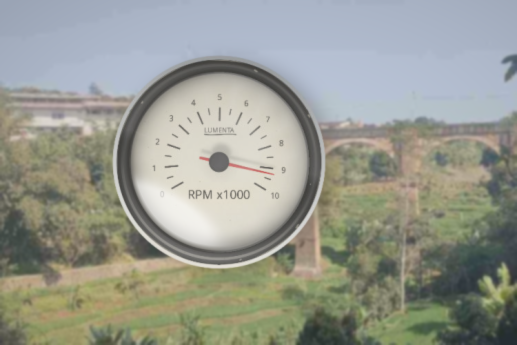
9250
